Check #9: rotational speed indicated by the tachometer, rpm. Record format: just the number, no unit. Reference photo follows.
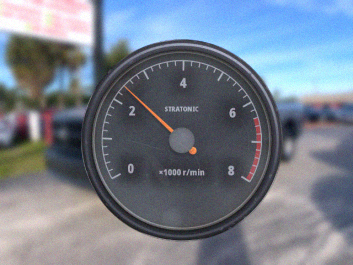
2400
